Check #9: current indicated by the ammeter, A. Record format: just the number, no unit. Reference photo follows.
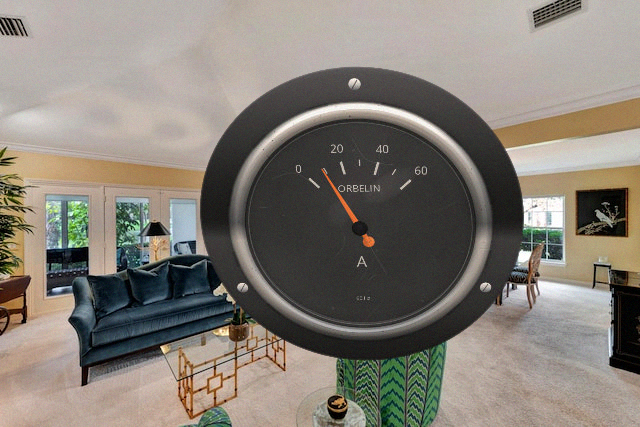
10
